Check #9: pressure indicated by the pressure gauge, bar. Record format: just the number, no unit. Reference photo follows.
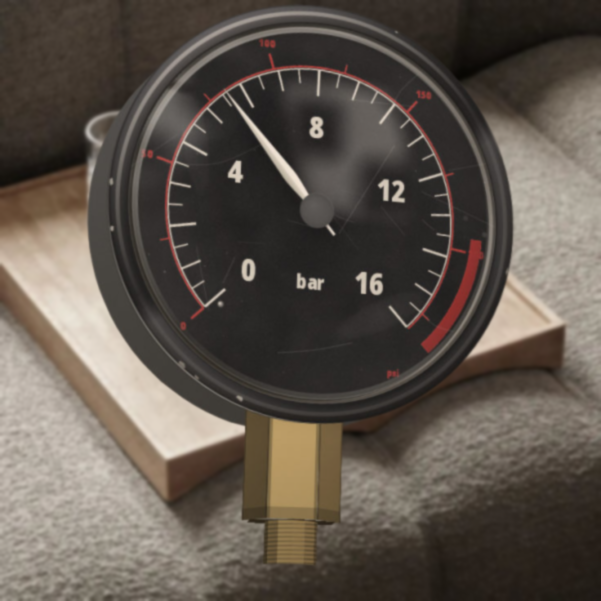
5.5
